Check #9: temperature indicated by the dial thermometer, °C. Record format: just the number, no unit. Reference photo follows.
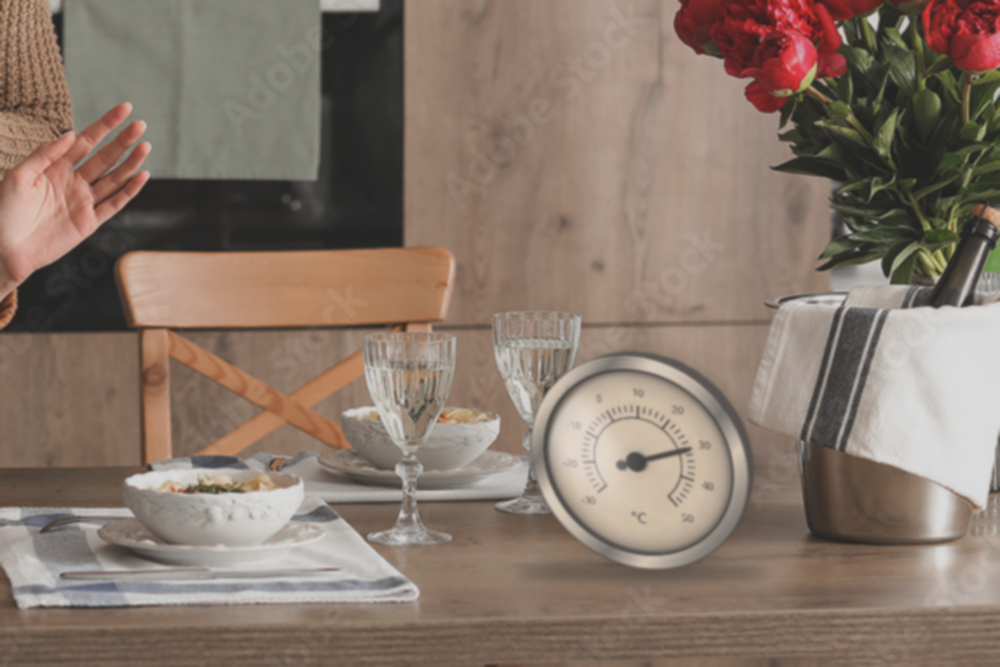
30
